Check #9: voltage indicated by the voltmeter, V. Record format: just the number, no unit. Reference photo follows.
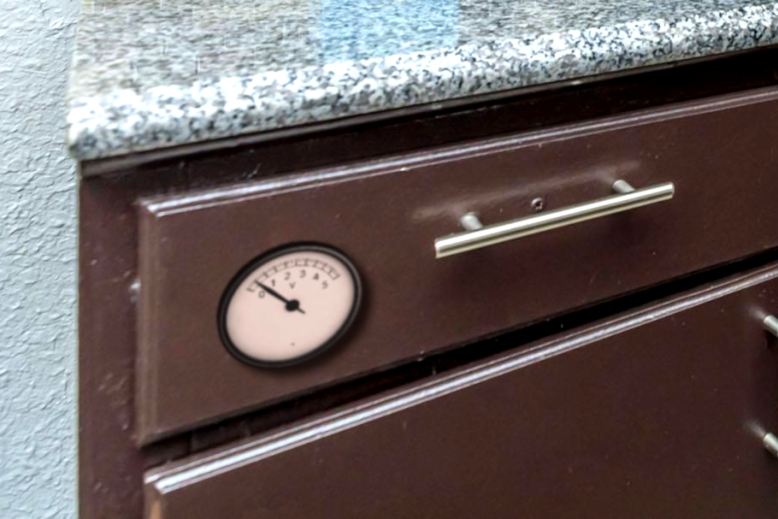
0.5
